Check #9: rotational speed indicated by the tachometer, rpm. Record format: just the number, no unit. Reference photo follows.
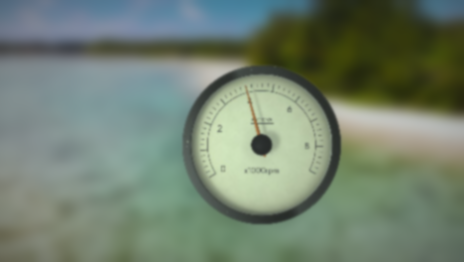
4000
